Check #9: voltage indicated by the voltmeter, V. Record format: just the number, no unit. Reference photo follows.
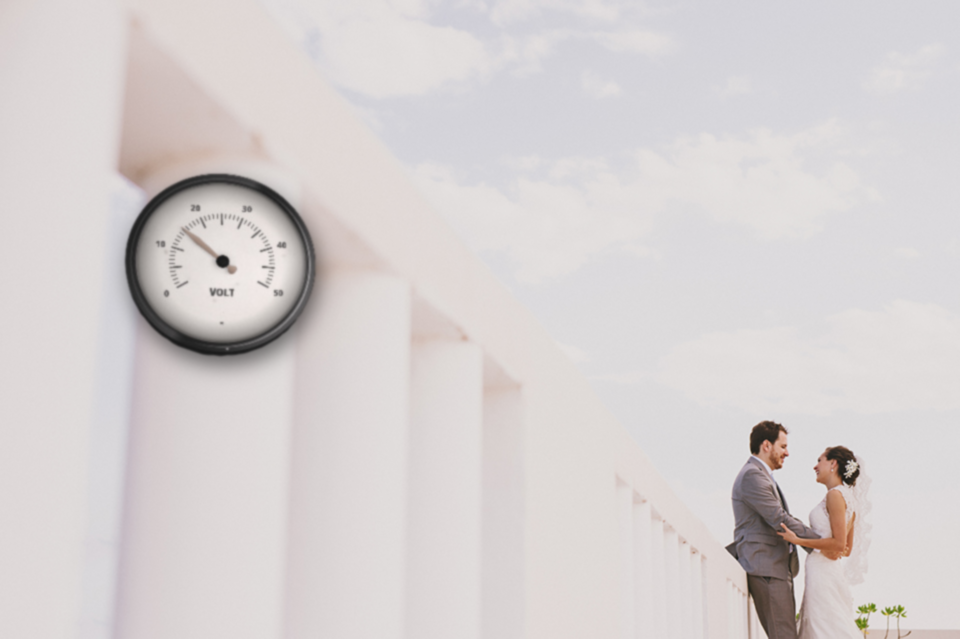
15
